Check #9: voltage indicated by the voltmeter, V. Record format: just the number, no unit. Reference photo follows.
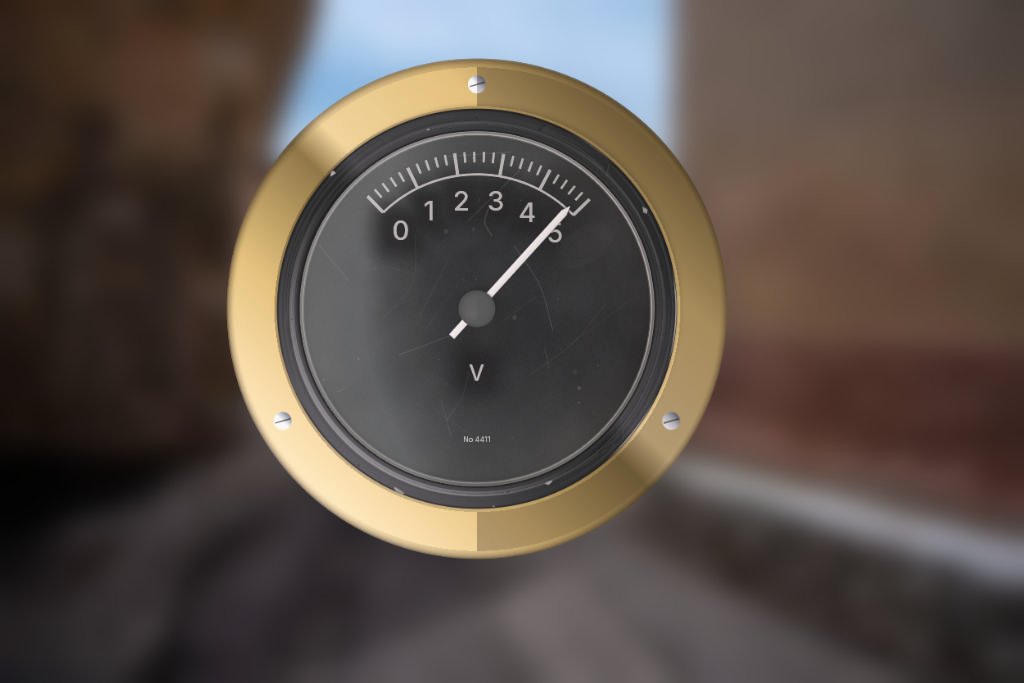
4.8
